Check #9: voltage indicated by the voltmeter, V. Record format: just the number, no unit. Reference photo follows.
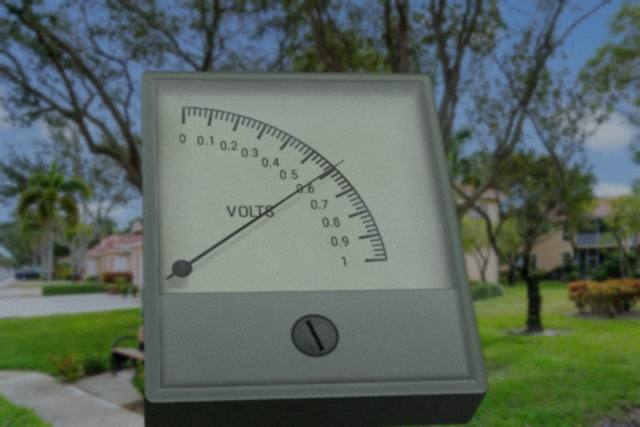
0.6
